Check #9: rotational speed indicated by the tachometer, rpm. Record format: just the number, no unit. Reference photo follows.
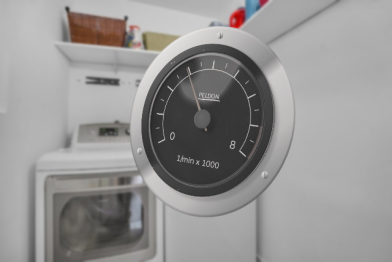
3000
